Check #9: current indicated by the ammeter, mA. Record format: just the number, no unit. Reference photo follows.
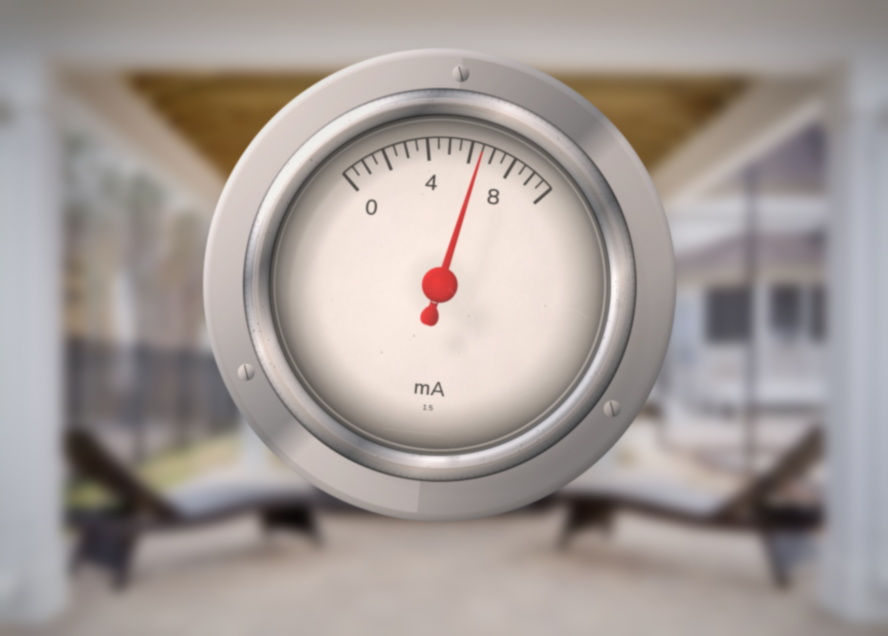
6.5
